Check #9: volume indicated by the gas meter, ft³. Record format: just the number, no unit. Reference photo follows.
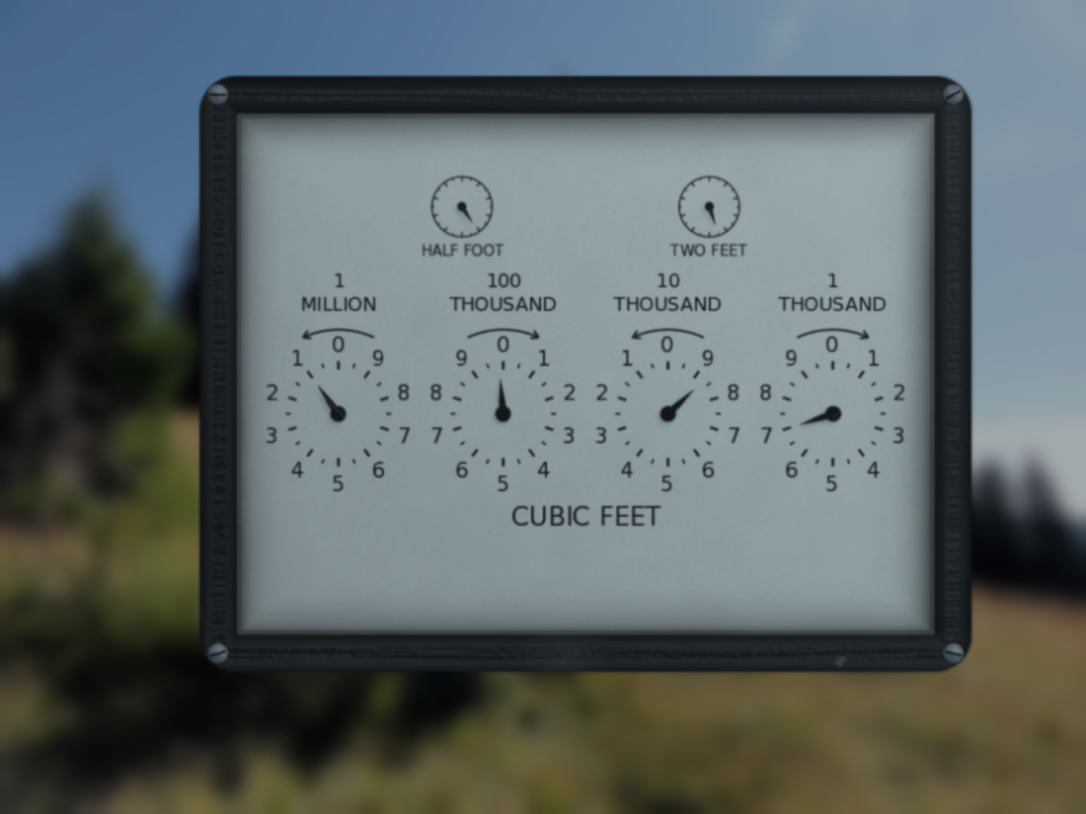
98700
